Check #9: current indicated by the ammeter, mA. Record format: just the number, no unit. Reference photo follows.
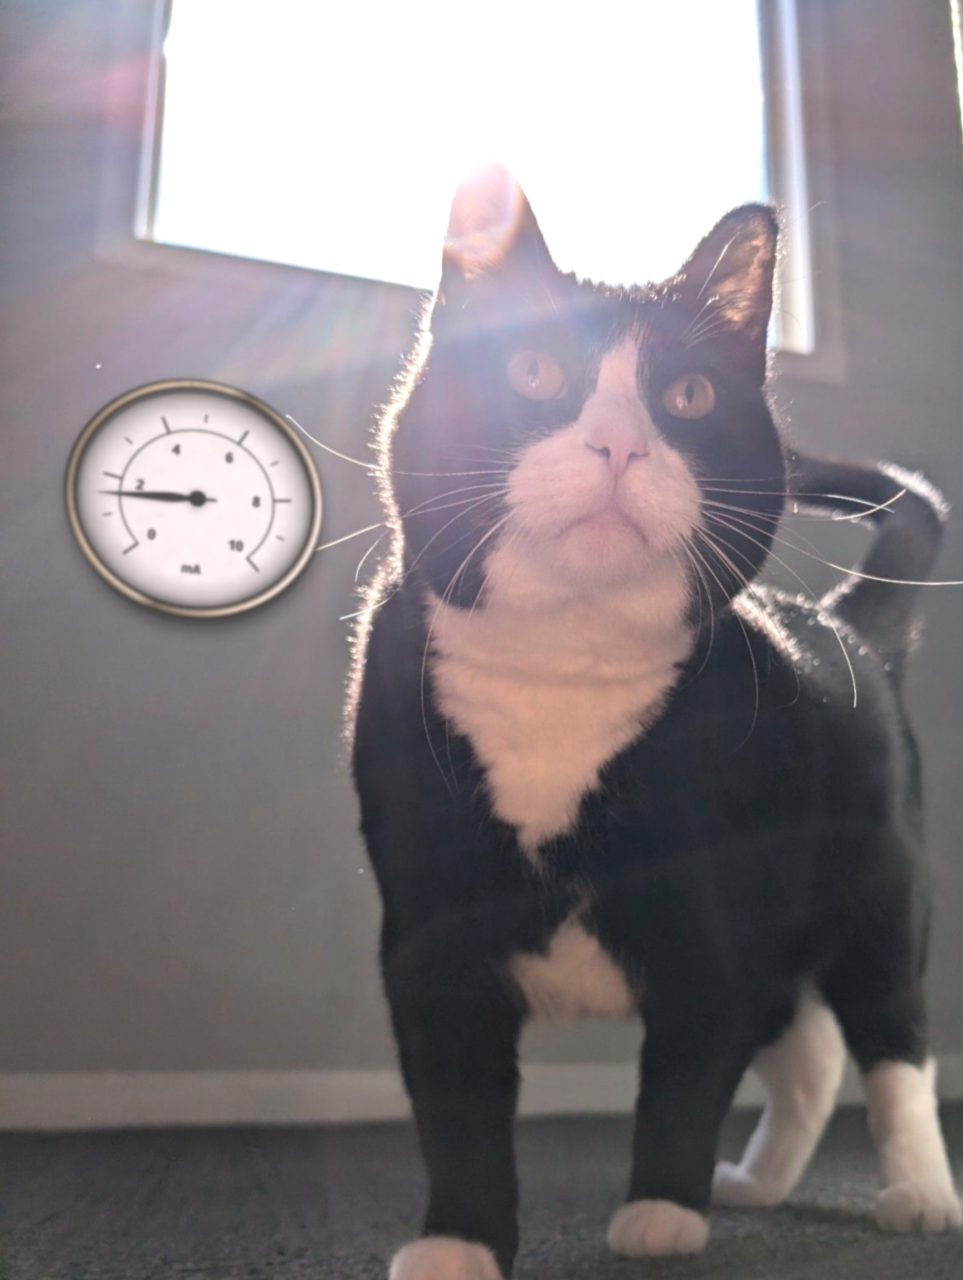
1.5
